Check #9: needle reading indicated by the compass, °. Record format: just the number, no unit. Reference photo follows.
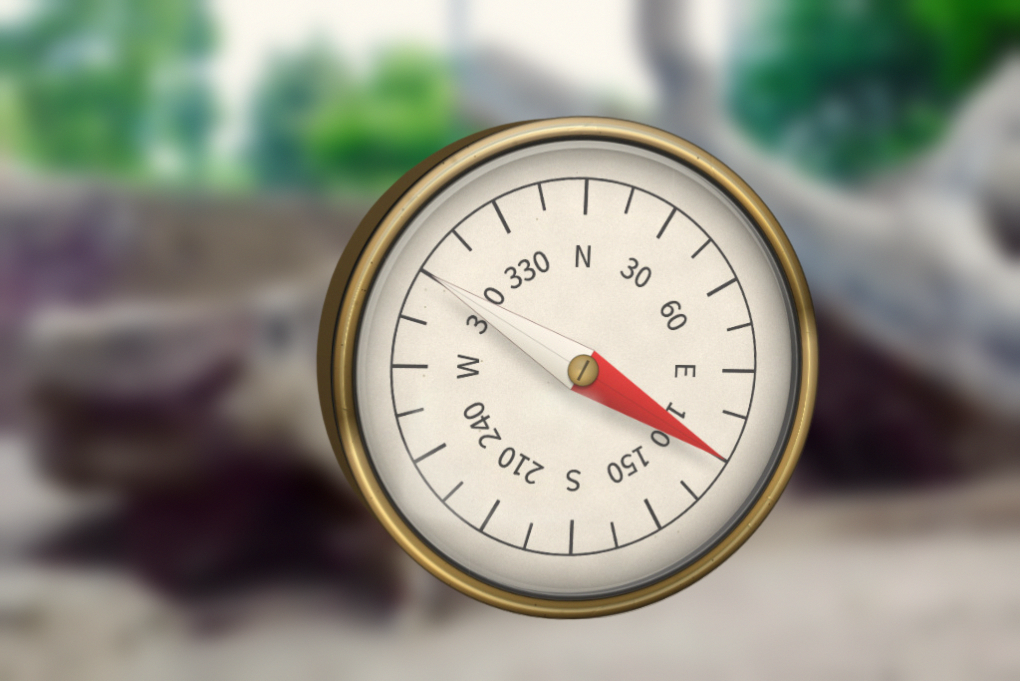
120
